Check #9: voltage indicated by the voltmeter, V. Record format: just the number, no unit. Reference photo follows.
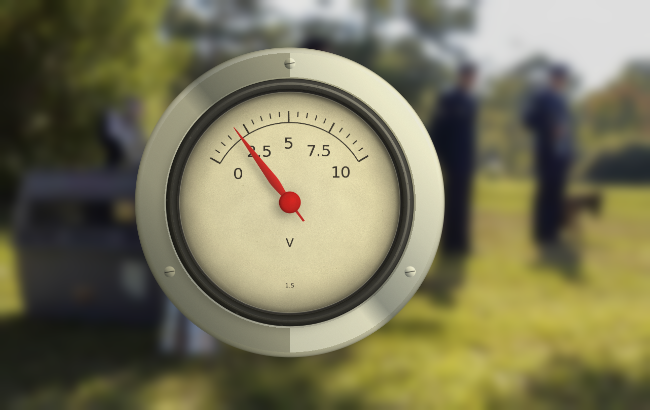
2
